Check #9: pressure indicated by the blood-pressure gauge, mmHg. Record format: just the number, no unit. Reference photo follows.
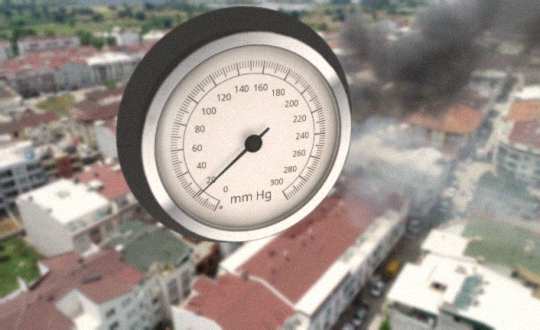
20
